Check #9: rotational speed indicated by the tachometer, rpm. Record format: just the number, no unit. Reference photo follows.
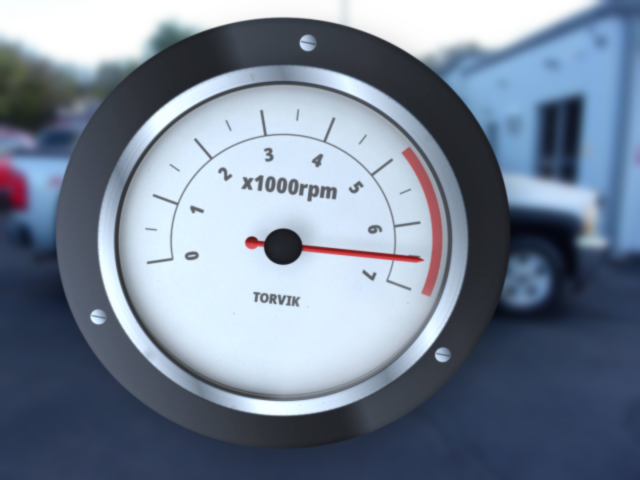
6500
